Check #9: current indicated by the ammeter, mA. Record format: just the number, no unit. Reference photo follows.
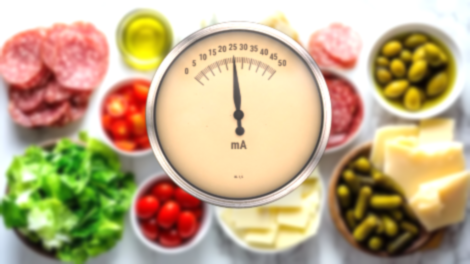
25
